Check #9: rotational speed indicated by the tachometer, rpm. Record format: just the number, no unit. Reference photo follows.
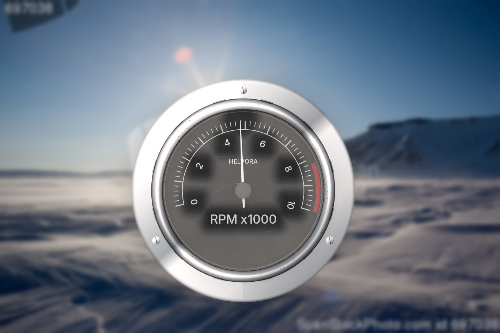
4800
